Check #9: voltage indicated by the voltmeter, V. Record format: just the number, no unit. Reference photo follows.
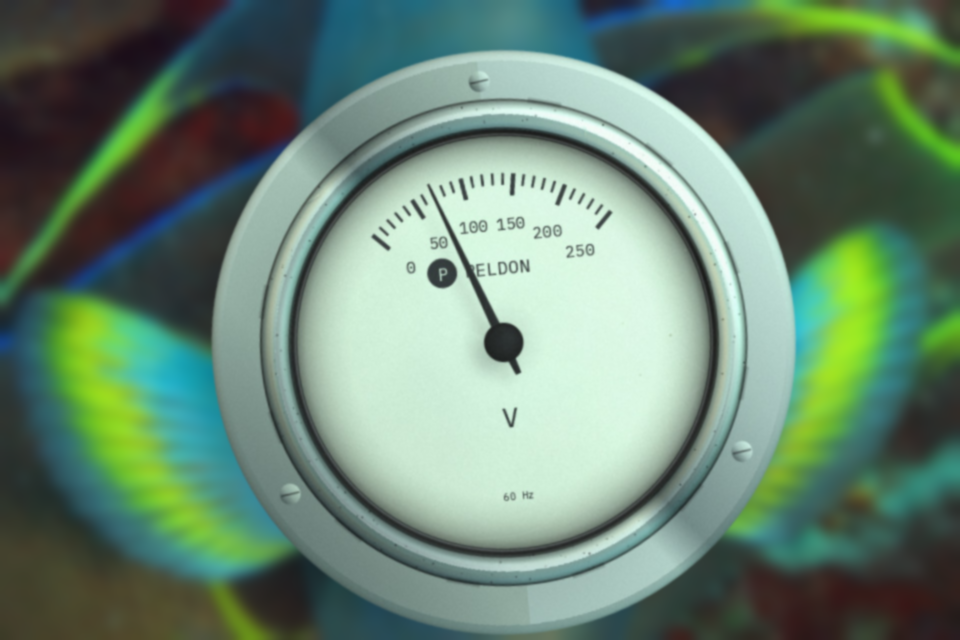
70
